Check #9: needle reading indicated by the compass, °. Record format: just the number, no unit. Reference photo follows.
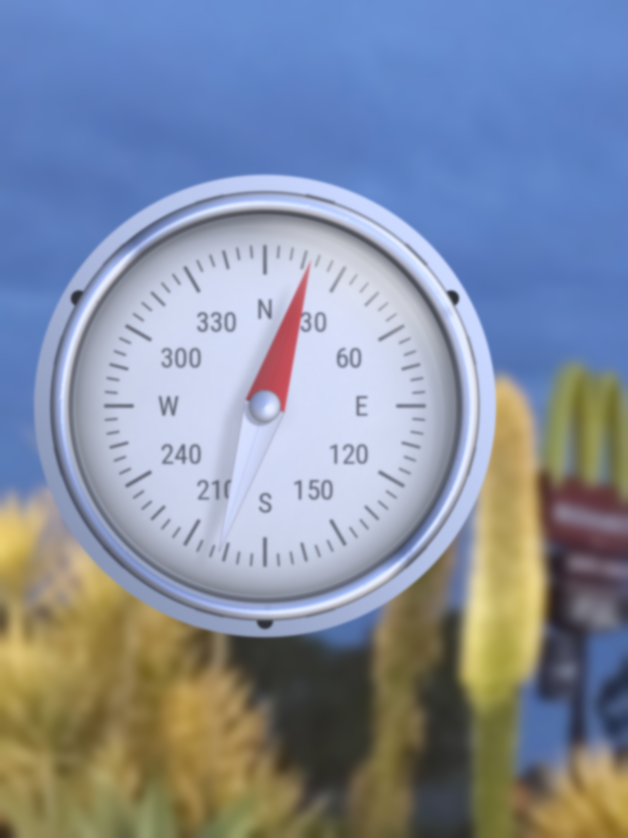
17.5
